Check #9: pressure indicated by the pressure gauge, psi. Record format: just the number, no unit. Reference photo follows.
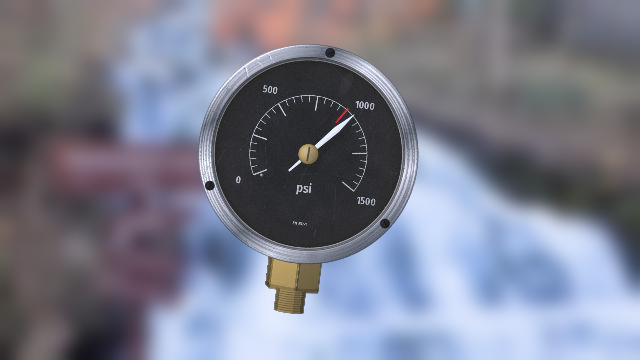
1000
